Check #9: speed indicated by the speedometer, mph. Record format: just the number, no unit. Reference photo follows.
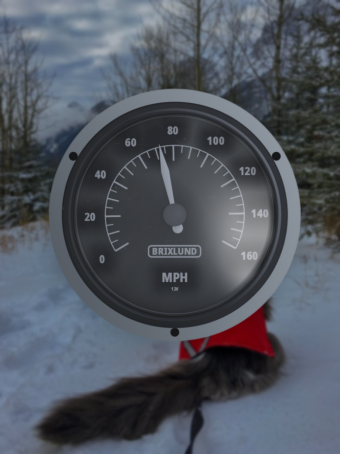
72.5
